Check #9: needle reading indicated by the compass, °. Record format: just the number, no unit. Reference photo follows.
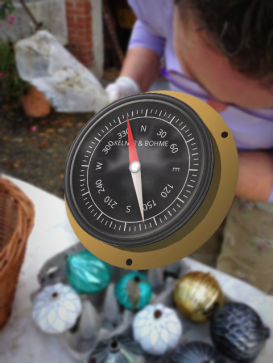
340
